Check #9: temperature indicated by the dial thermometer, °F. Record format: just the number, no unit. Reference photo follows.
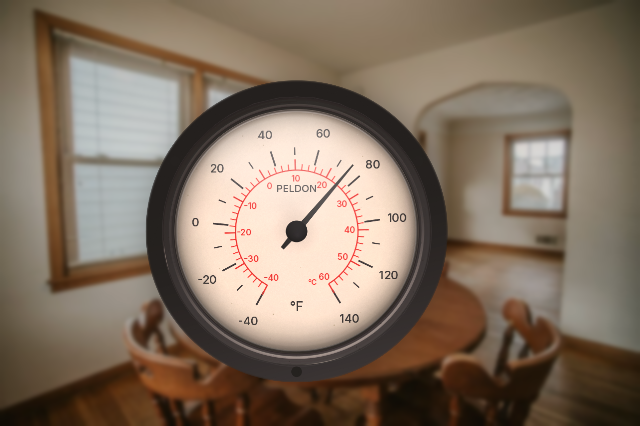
75
